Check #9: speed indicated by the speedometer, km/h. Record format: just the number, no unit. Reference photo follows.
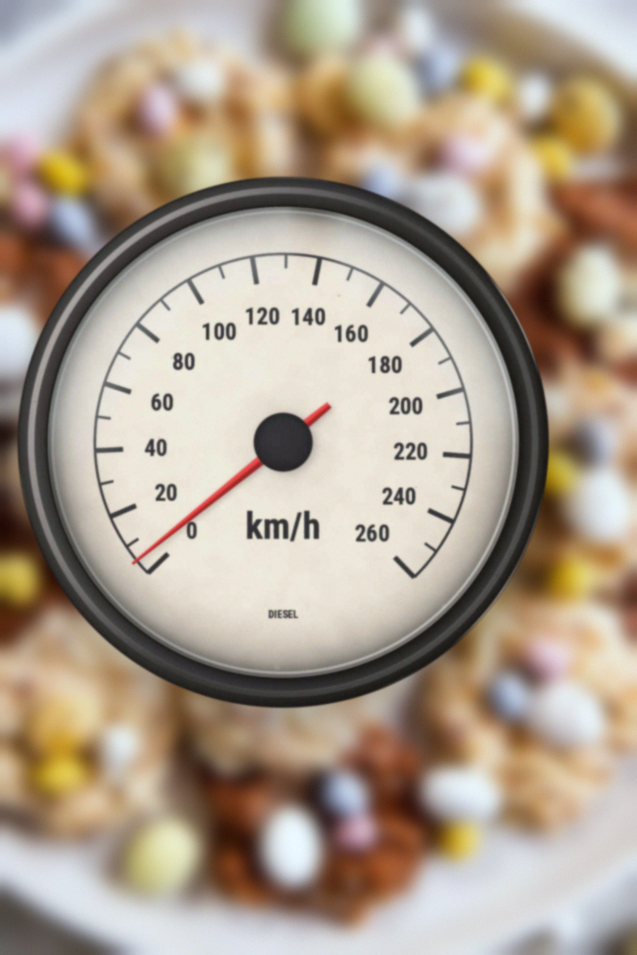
5
